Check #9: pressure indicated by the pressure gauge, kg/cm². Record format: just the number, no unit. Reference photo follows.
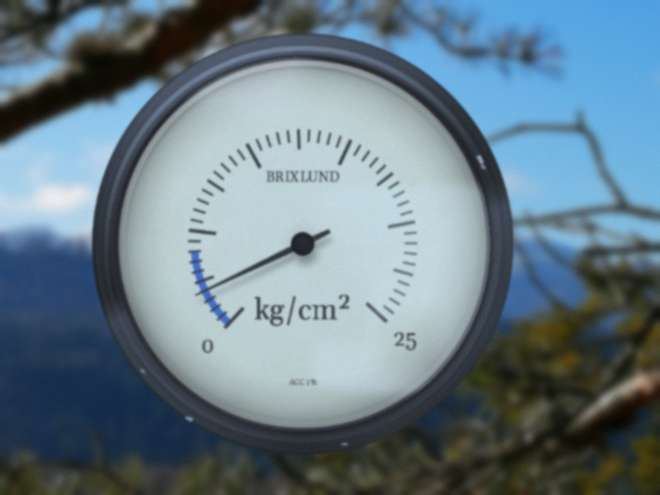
2
